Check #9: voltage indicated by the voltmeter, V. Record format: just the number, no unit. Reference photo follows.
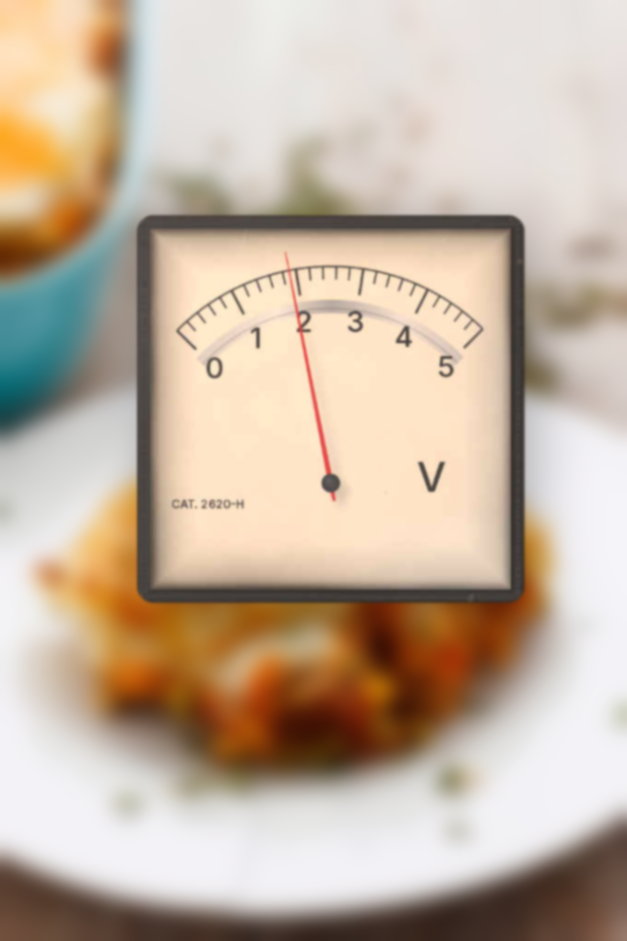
1.9
